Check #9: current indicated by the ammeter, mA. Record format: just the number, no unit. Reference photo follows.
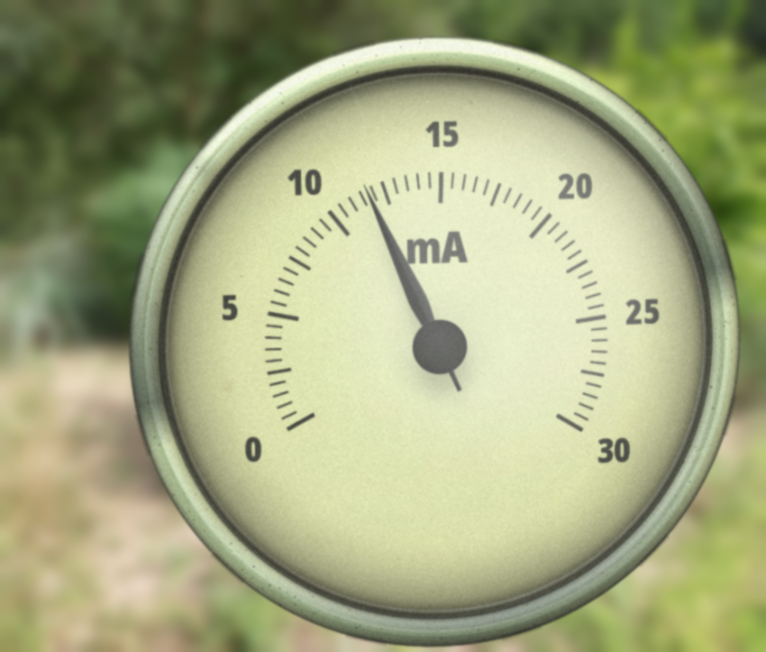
11.75
